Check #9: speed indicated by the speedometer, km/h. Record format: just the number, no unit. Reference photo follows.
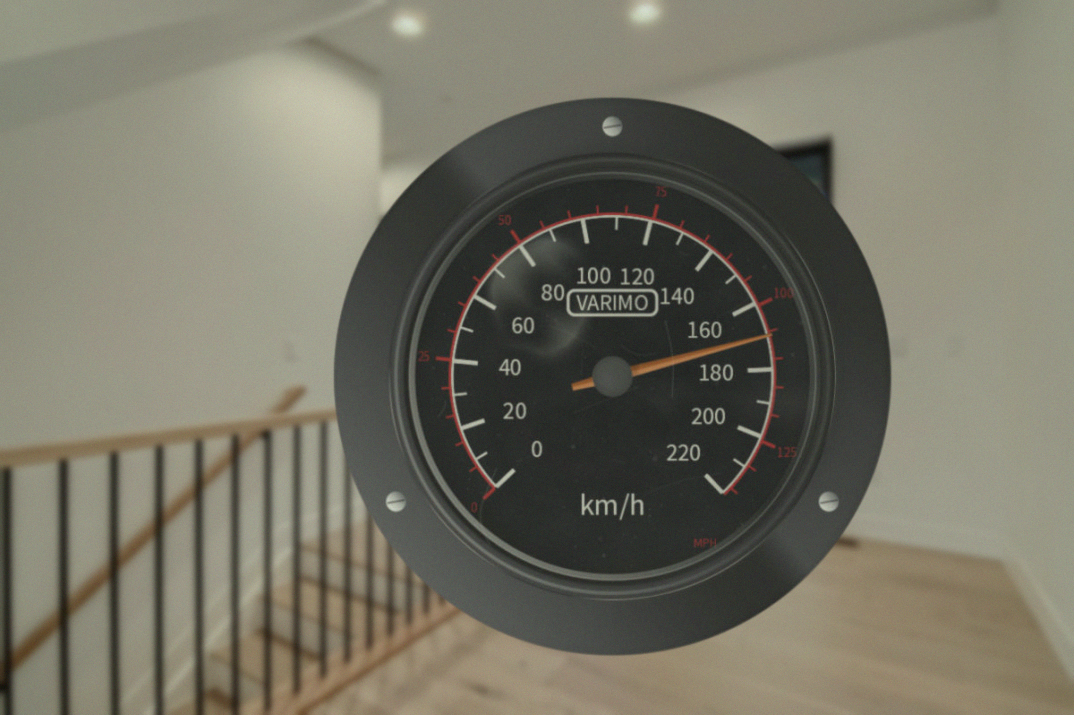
170
